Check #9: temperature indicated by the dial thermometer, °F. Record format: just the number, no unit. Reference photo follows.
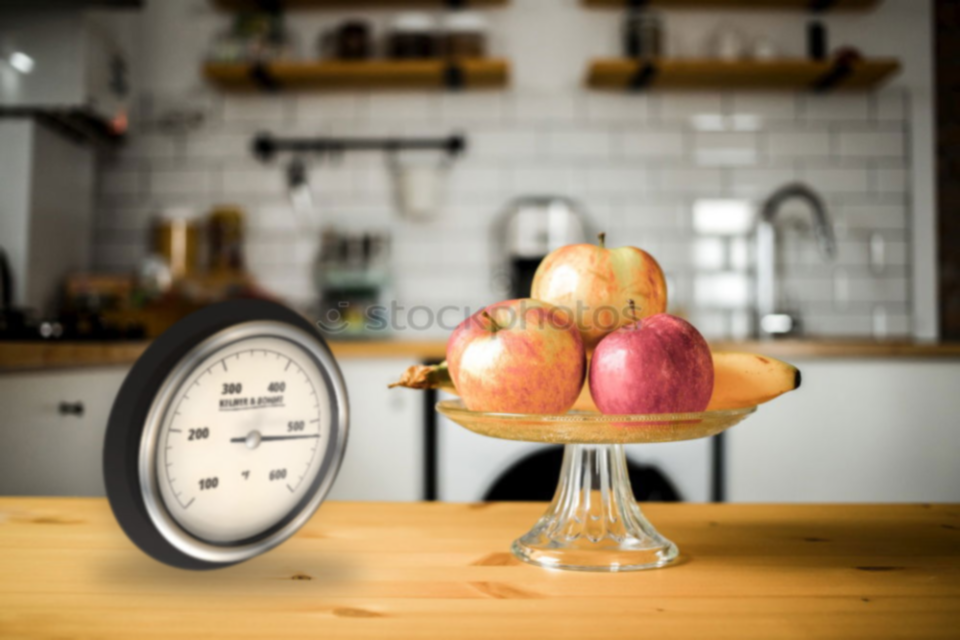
520
